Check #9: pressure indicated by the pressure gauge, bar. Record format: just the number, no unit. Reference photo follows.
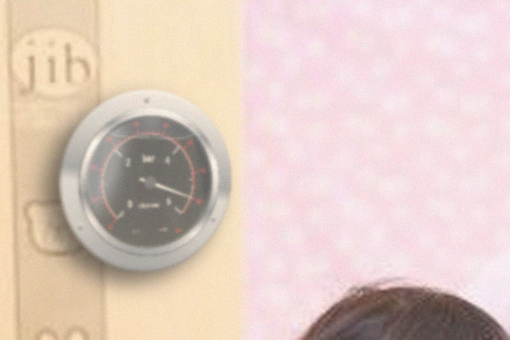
5.5
